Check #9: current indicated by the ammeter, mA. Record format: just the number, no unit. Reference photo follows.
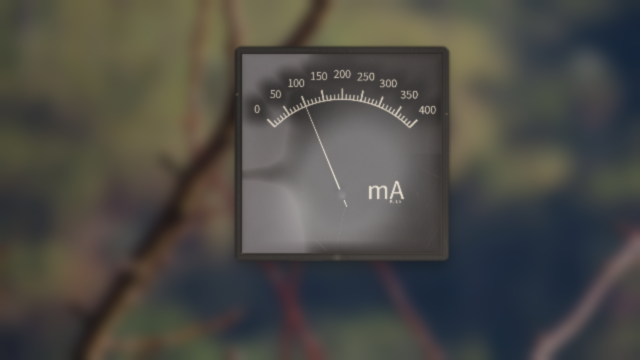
100
